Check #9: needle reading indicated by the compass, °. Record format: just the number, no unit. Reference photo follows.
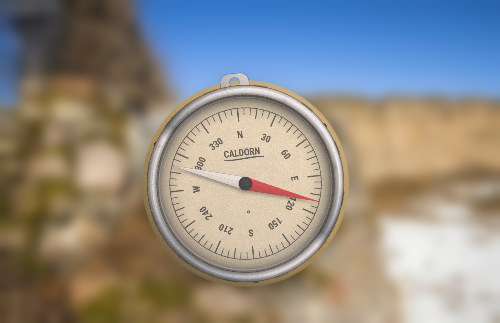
110
